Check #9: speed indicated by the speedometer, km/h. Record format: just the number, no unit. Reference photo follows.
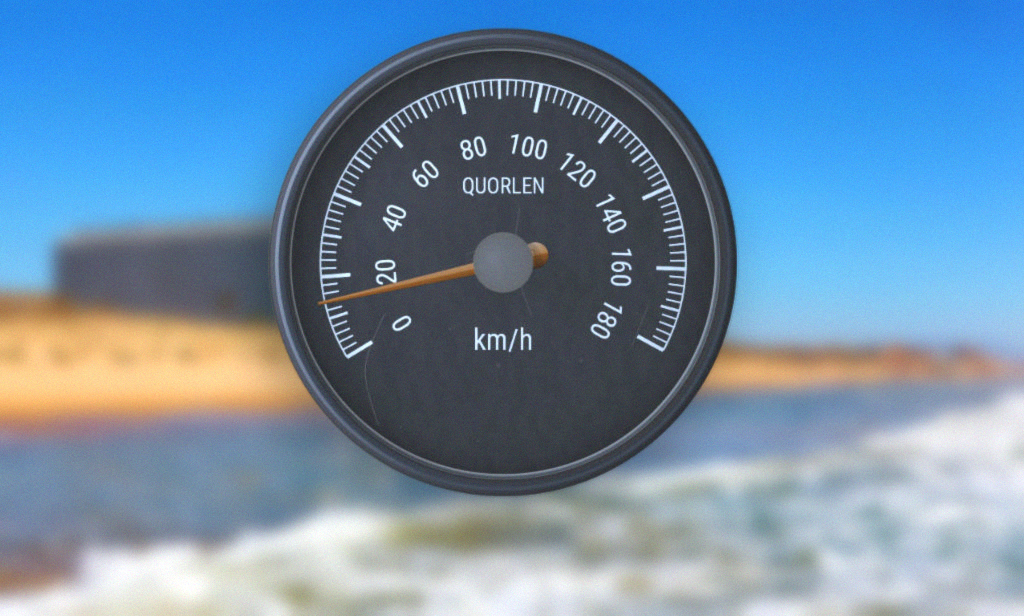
14
